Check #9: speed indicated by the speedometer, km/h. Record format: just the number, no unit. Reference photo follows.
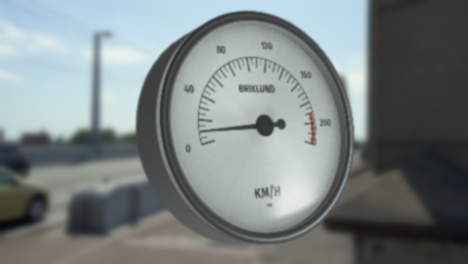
10
